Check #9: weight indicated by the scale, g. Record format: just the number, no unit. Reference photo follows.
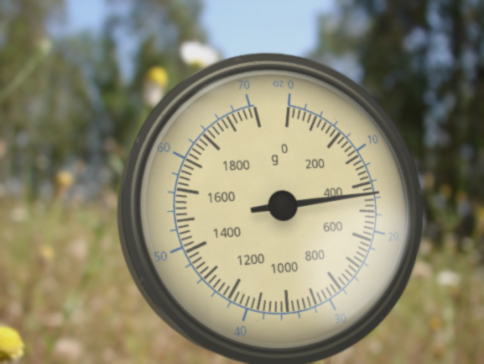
440
